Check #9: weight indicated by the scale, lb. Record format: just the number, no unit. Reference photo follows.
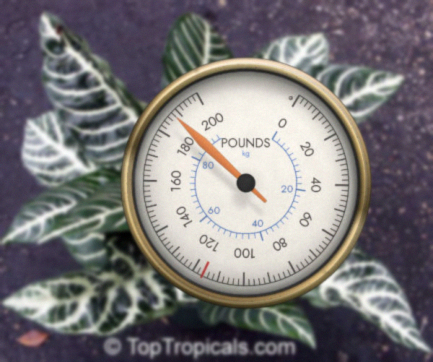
188
